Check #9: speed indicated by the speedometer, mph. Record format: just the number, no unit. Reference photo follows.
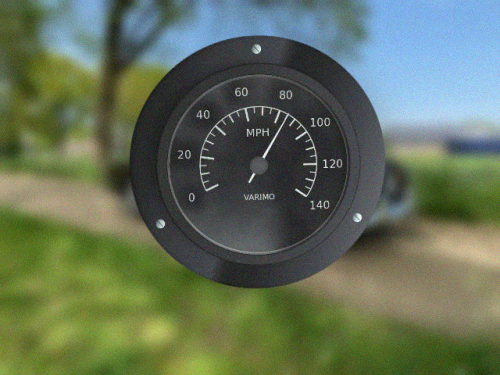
85
